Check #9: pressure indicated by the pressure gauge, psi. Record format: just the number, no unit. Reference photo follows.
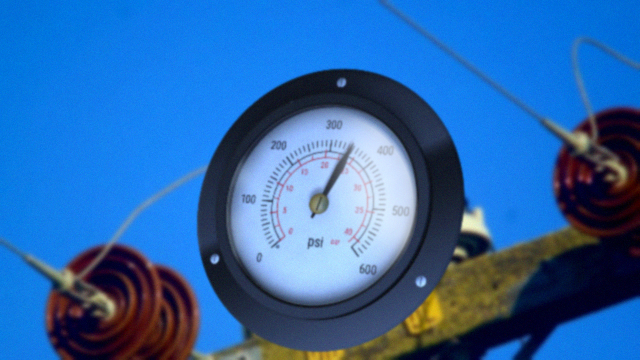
350
